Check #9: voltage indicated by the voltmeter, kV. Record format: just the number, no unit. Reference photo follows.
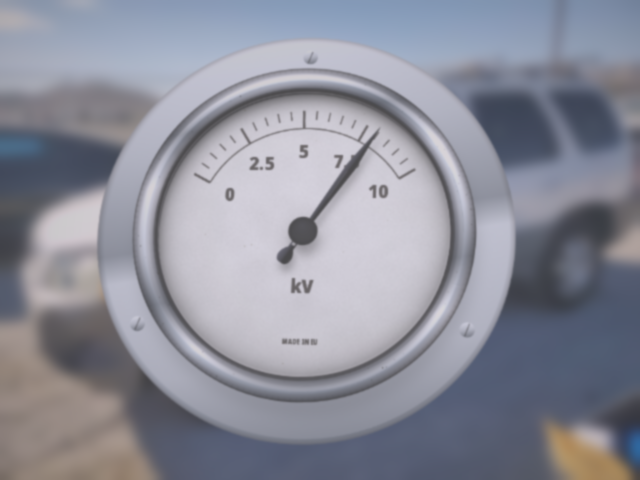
8
